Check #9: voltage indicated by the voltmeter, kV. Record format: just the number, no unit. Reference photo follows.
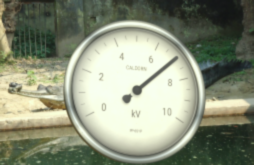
7
